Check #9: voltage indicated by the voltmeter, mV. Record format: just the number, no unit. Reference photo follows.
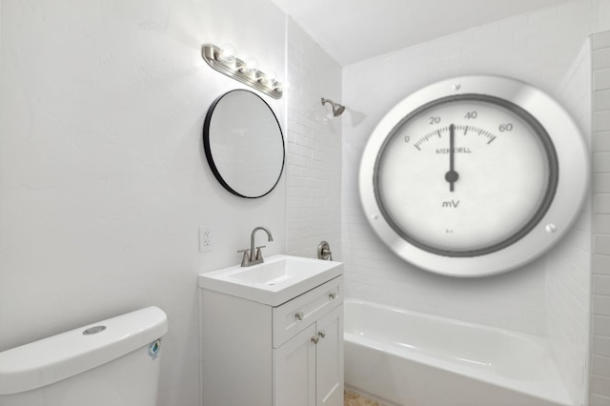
30
